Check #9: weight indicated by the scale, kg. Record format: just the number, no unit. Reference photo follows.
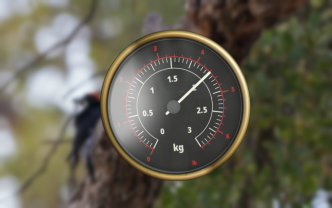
2
